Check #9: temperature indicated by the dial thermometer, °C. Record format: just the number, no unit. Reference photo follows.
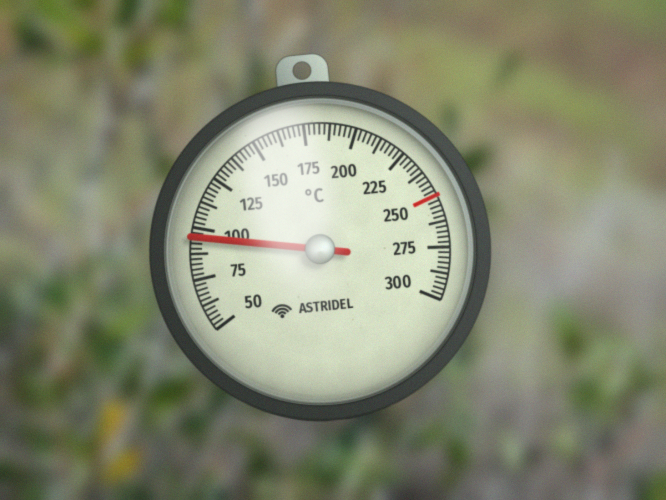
95
